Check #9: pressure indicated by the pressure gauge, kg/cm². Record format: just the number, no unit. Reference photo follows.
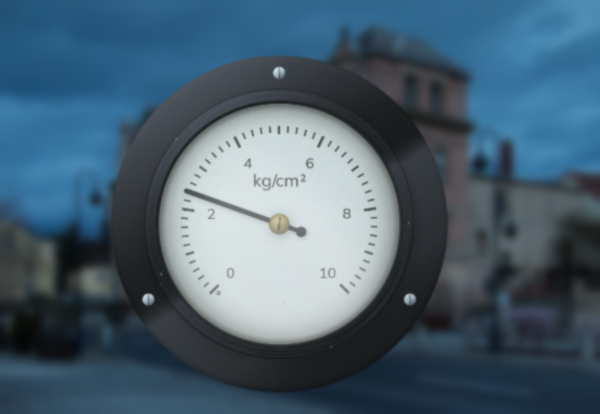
2.4
